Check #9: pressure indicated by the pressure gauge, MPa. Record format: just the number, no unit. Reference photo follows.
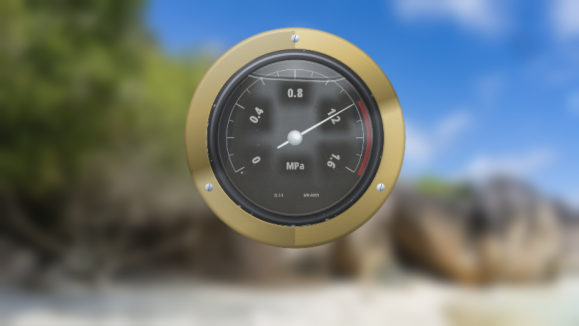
1.2
